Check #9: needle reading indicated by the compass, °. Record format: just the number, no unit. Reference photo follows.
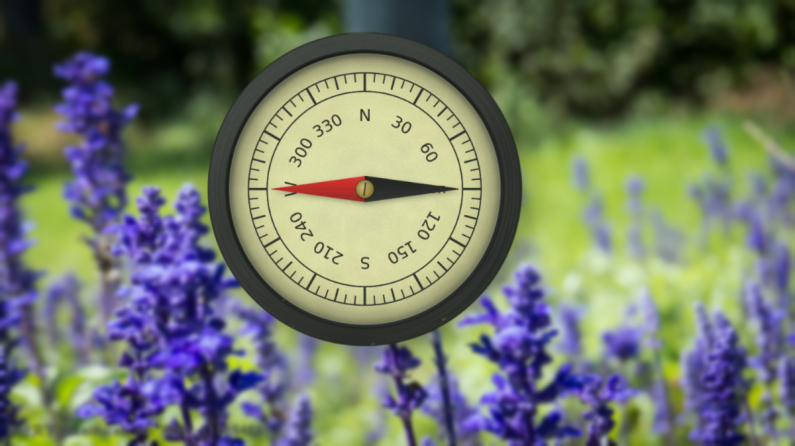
270
